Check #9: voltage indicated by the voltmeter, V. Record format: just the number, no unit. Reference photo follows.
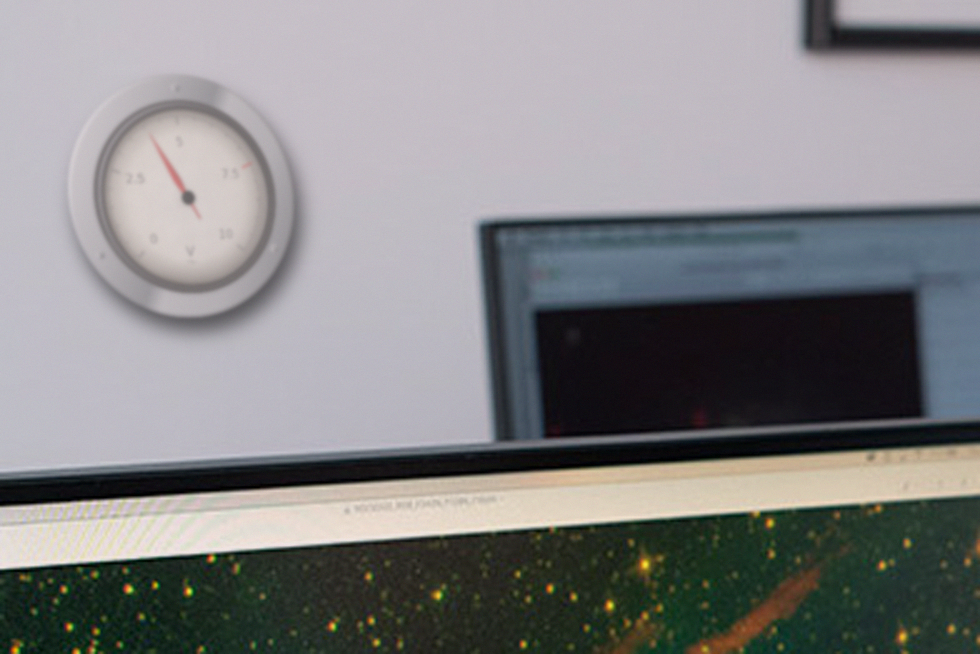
4
